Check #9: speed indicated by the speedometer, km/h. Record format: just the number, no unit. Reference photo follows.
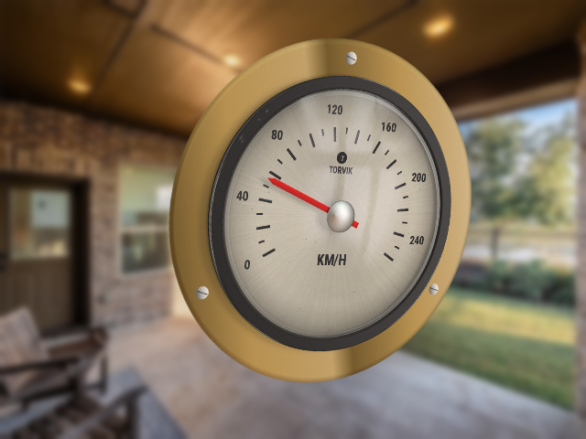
55
